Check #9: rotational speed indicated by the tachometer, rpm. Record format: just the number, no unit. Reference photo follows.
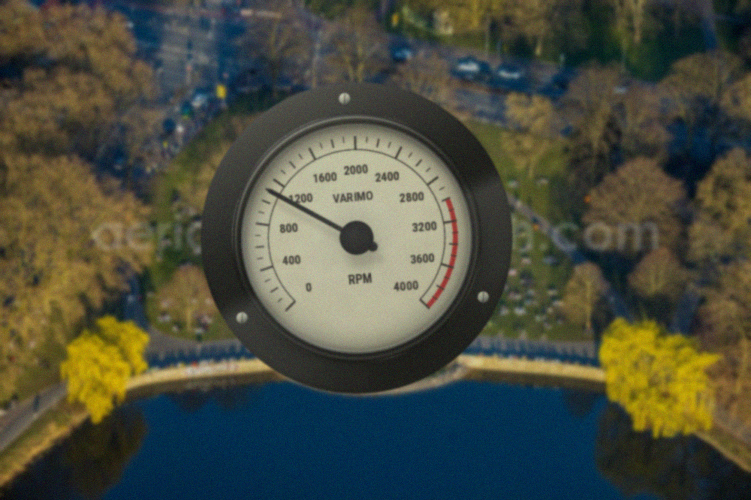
1100
